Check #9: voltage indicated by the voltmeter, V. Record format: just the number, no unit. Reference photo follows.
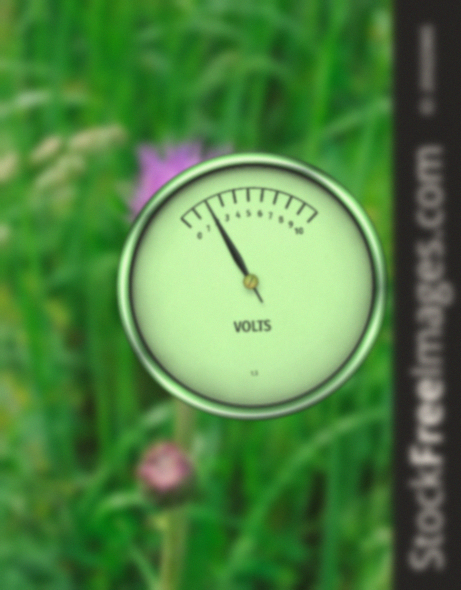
2
